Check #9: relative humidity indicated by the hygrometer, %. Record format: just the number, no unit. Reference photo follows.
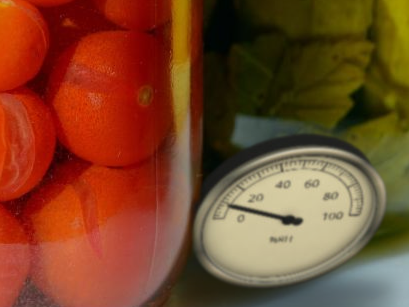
10
